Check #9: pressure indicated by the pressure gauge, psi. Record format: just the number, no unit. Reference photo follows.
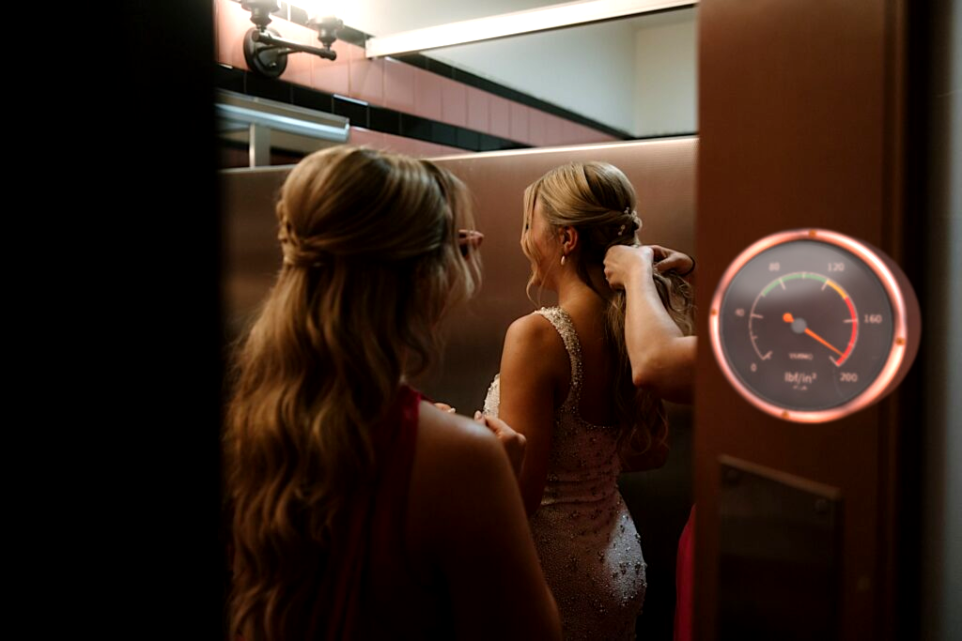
190
